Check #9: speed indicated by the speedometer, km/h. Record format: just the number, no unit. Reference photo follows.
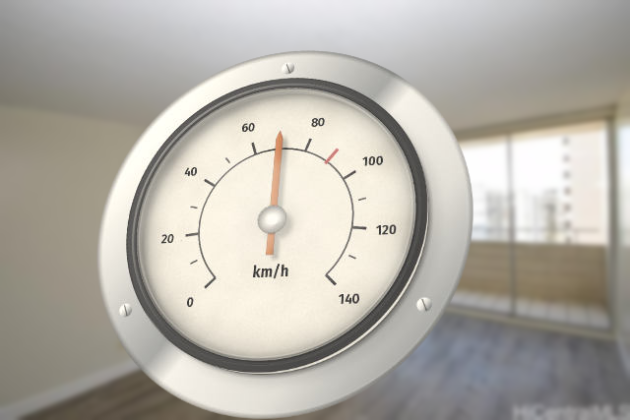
70
